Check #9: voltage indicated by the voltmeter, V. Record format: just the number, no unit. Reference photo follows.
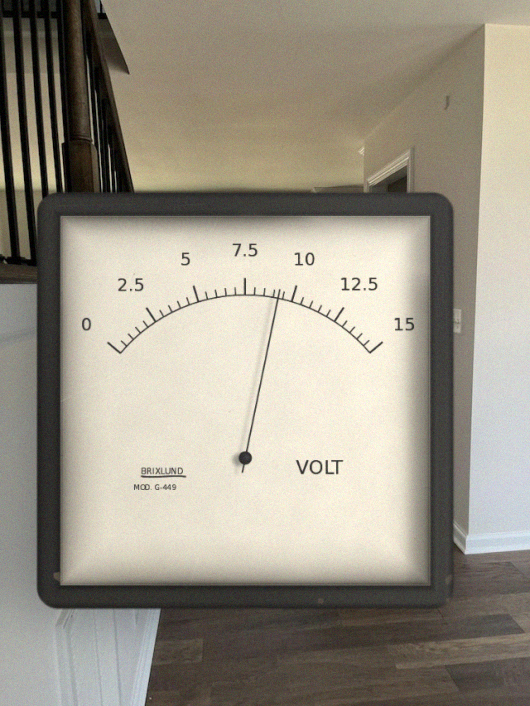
9.25
